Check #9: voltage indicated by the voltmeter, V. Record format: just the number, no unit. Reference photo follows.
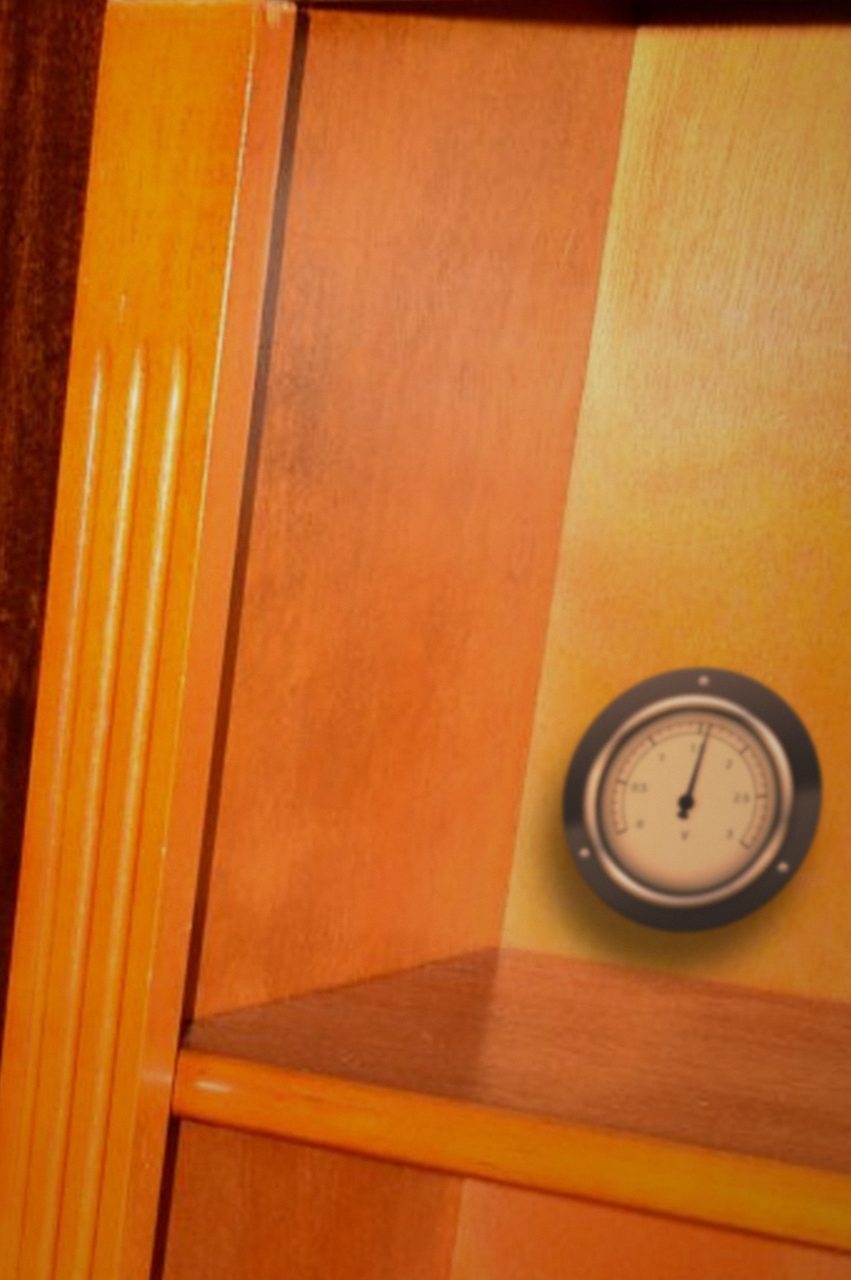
1.6
